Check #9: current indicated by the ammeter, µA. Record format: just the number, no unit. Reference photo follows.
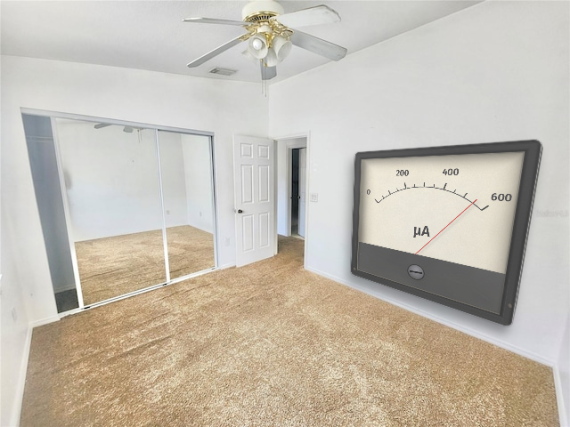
550
